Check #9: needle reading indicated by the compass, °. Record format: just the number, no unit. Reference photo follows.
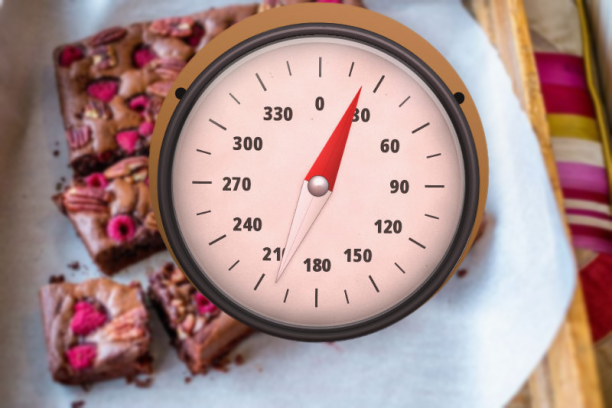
22.5
